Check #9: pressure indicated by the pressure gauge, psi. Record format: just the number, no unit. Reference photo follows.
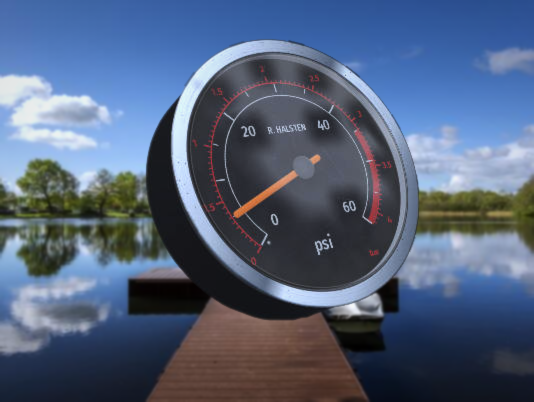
5
